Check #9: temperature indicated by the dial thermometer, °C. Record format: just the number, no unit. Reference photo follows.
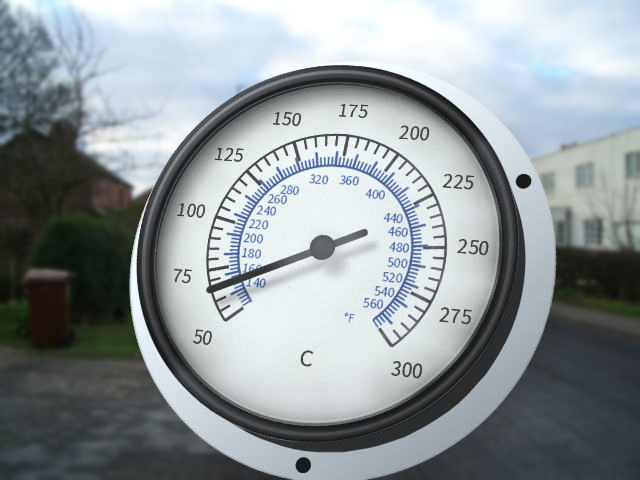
65
